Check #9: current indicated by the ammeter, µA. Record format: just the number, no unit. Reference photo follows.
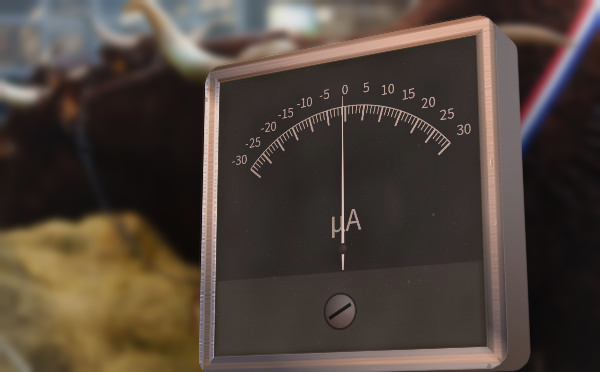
0
